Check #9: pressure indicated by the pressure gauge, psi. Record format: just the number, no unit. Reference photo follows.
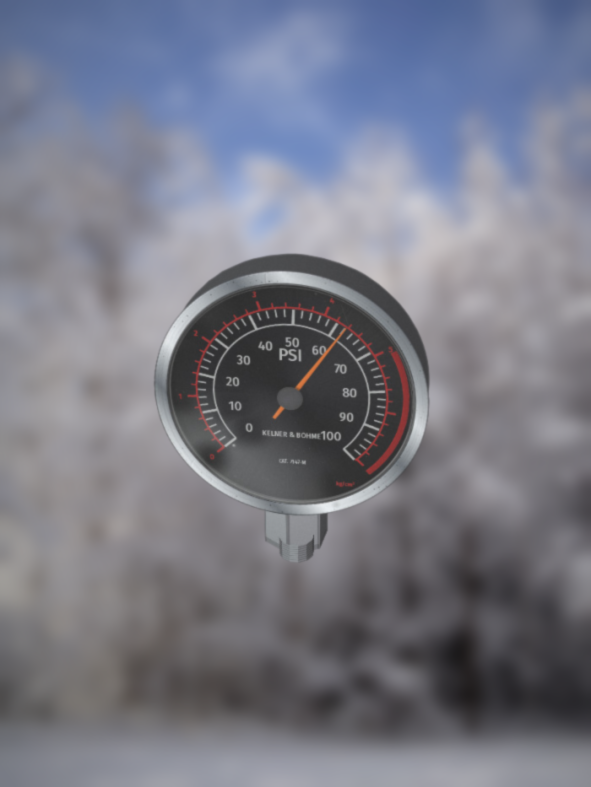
62
